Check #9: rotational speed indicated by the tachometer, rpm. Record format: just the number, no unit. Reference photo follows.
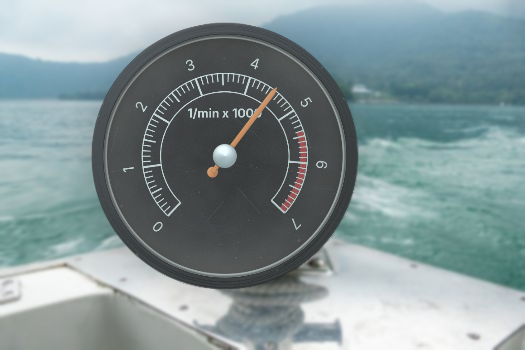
4500
